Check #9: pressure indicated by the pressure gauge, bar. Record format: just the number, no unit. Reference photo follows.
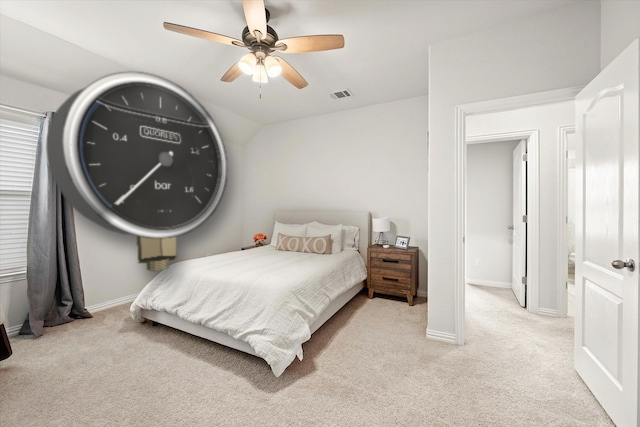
0
